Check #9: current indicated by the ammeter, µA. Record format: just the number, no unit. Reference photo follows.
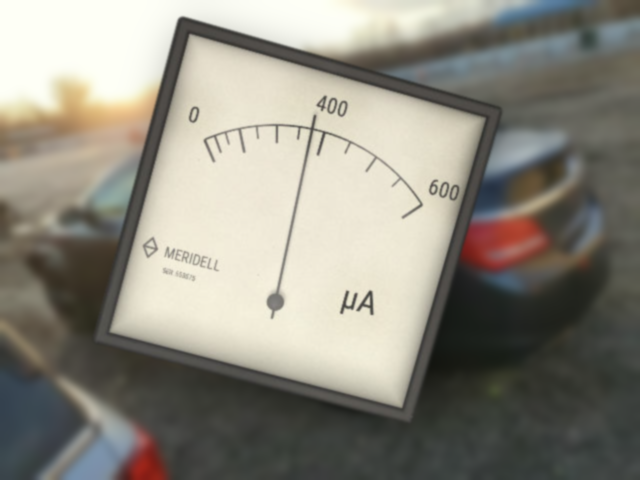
375
